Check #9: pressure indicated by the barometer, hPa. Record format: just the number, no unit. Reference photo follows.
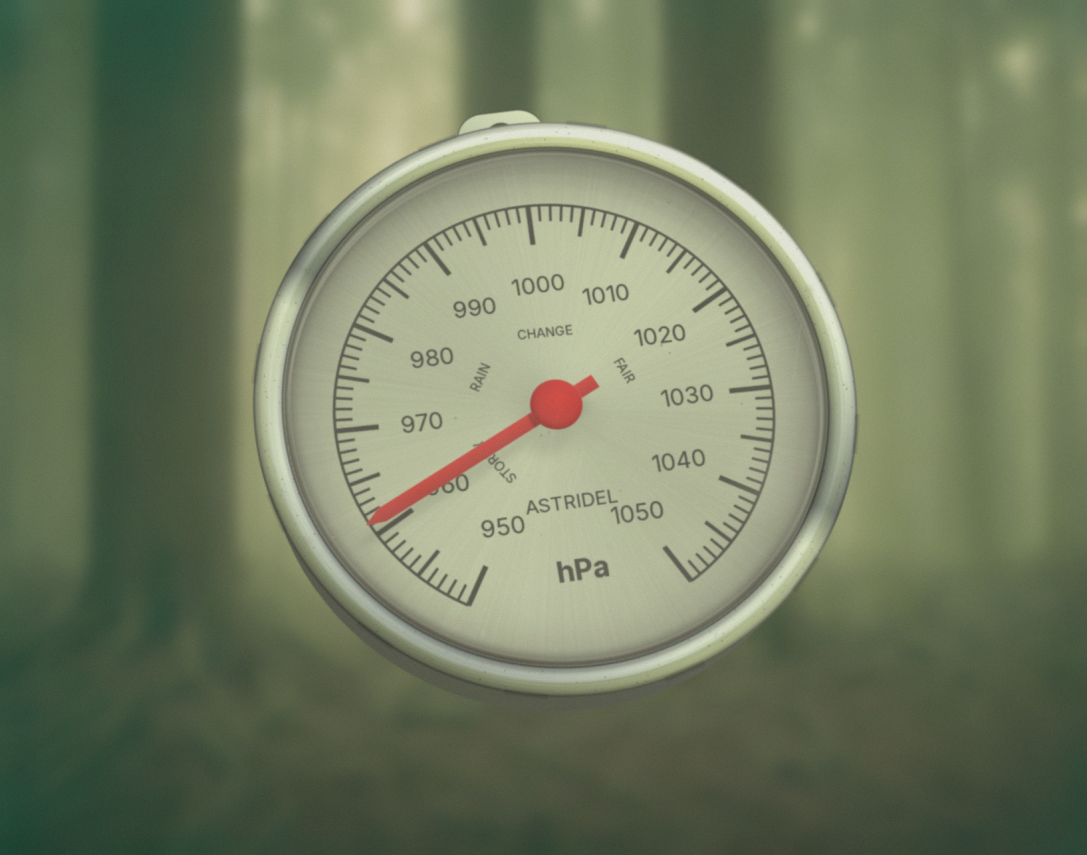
961
